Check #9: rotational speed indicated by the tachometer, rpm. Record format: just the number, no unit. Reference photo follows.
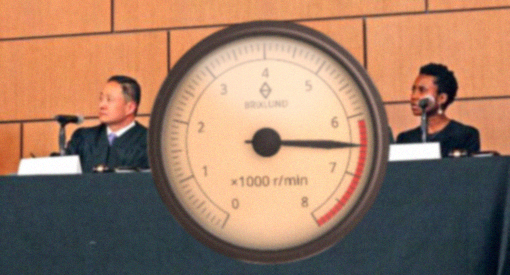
6500
